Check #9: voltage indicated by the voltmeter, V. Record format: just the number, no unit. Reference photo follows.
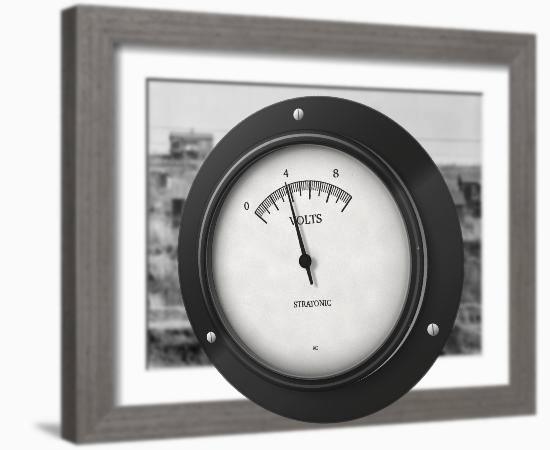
4
